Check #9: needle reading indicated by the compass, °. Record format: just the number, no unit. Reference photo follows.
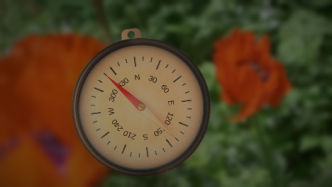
320
